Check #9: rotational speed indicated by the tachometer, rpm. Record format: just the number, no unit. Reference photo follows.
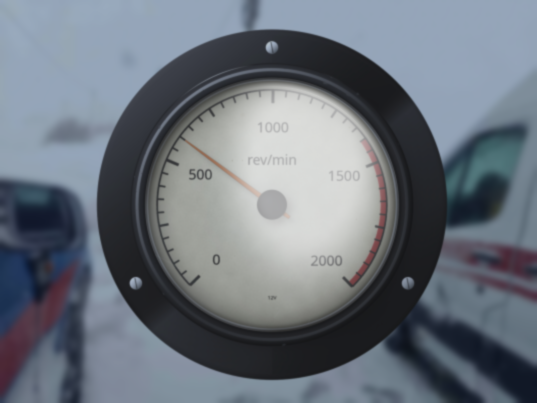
600
